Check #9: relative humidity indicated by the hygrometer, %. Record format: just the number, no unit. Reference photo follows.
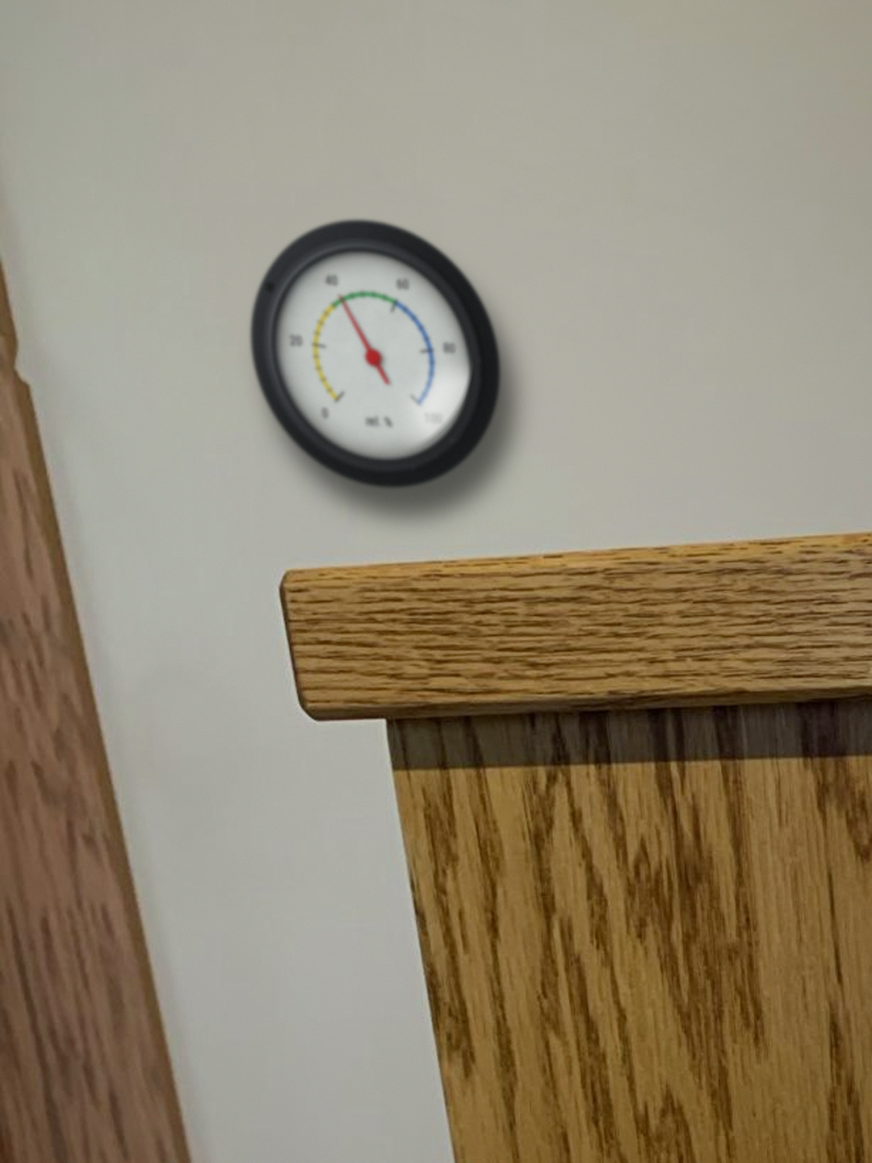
40
